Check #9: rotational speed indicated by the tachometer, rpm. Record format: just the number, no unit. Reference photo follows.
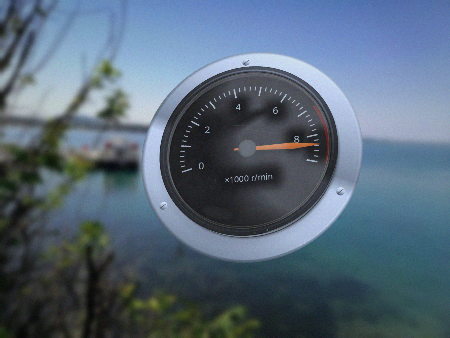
8400
